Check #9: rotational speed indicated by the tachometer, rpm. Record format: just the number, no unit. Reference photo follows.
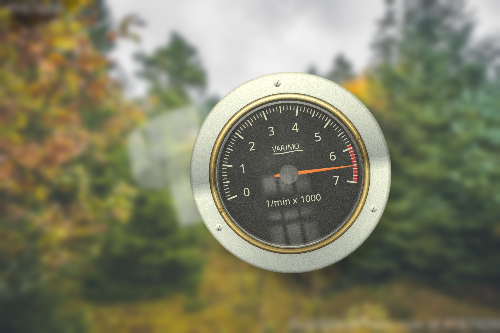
6500
